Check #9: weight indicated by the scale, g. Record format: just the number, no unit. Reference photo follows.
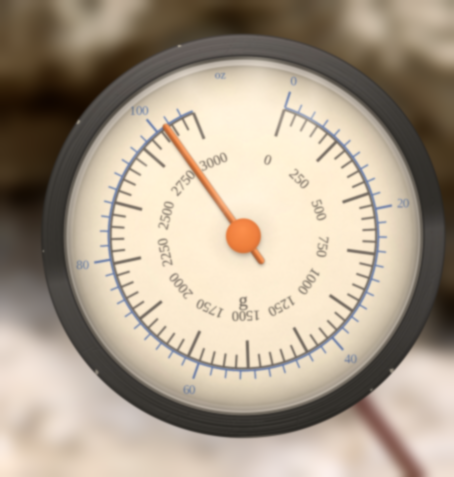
2875
